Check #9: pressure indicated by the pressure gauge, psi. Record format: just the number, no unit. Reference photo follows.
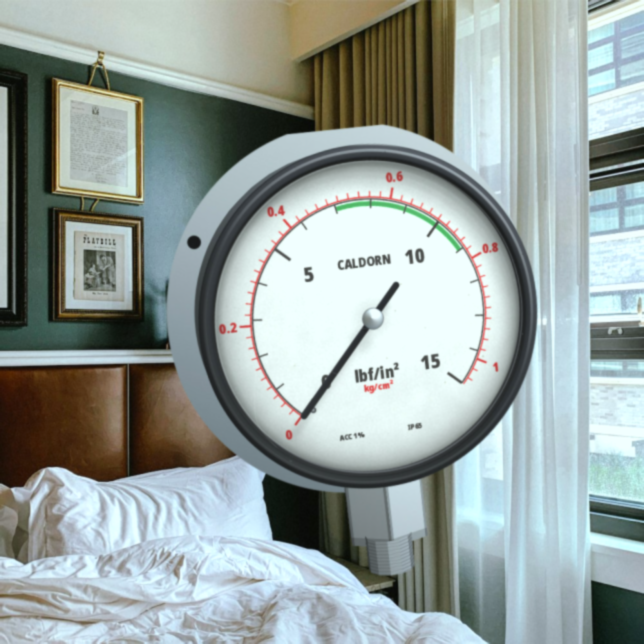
0
